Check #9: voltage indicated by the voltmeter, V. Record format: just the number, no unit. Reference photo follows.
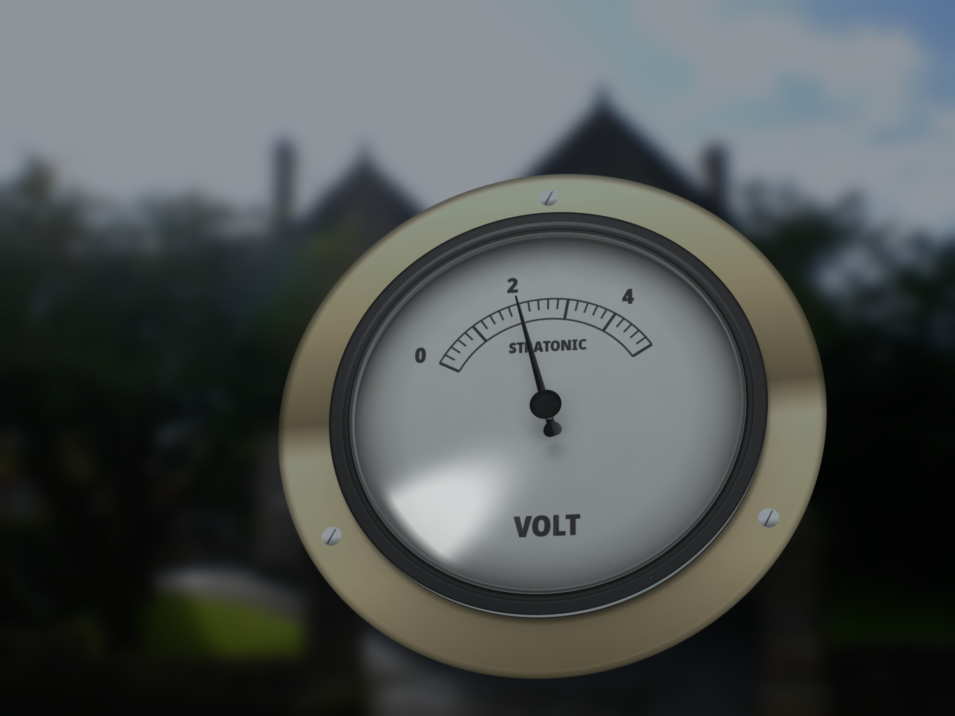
2
